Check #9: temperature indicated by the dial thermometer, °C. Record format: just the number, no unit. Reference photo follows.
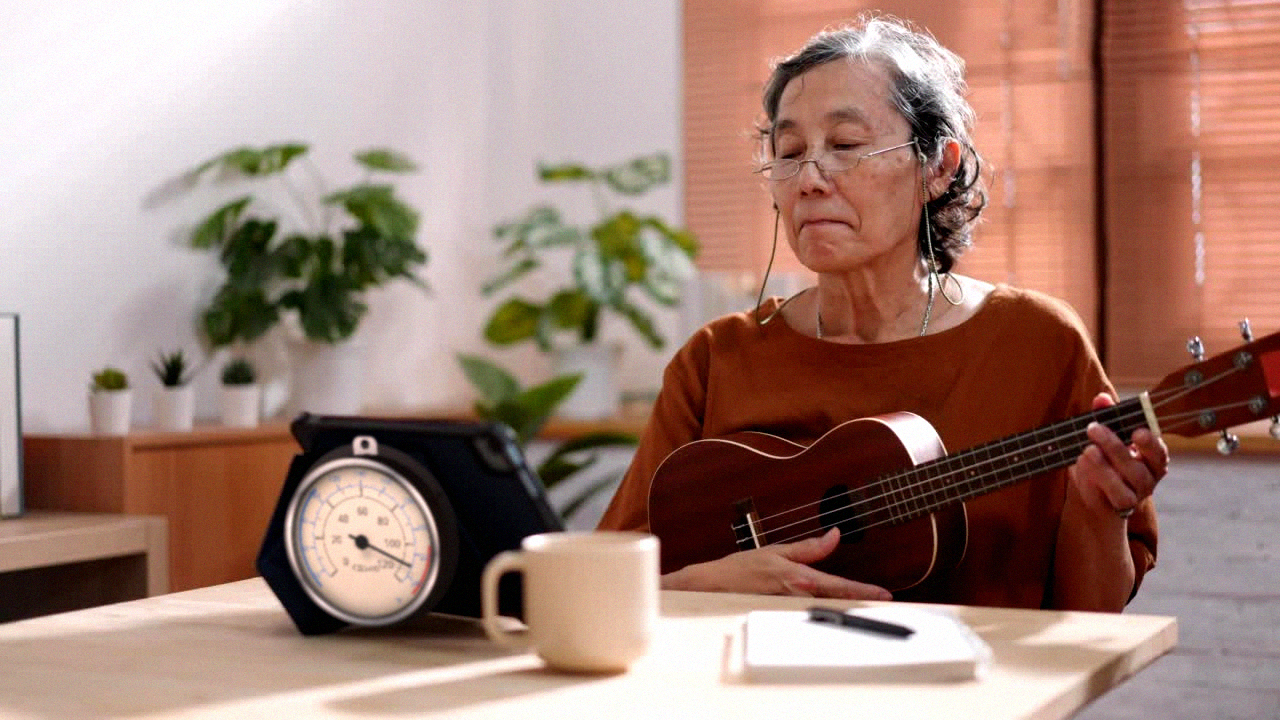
110
